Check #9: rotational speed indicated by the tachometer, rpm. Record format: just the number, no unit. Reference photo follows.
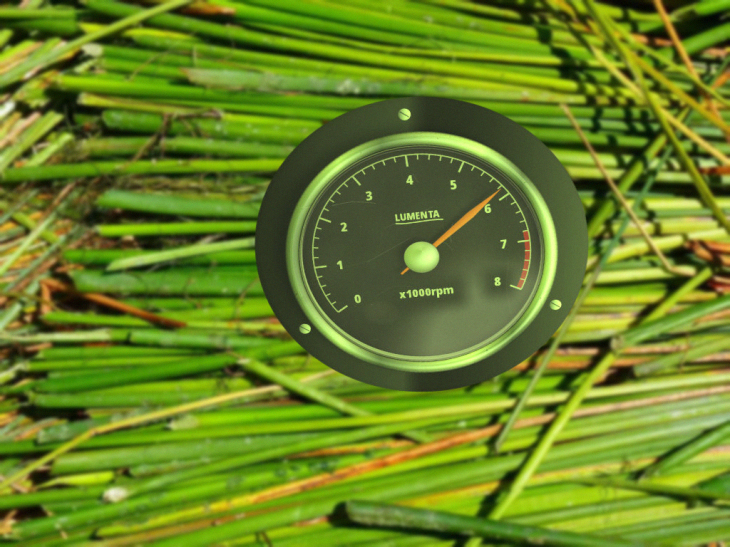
5800
